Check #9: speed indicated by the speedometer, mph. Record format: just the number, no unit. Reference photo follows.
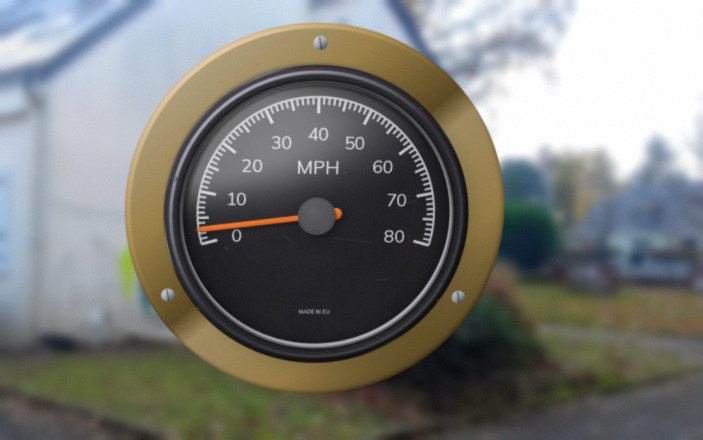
3
